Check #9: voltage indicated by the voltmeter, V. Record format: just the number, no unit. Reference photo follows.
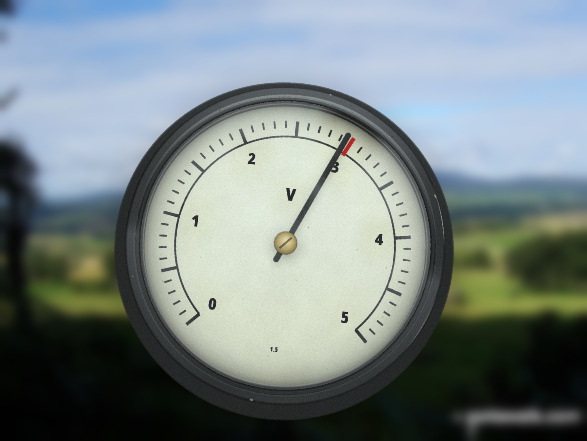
2.95
